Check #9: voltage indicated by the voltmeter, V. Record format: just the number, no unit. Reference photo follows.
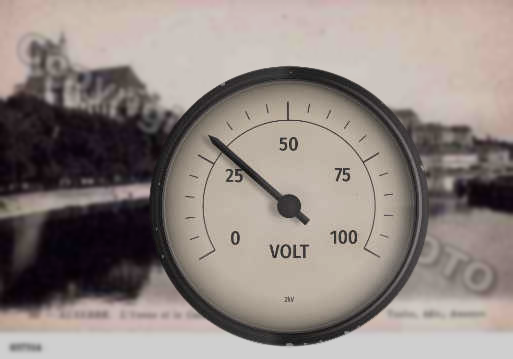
30
